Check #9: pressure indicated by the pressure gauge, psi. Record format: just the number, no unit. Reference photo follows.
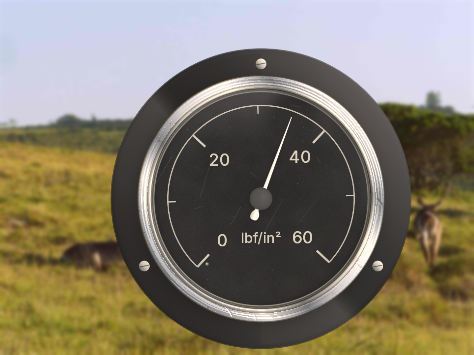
35
